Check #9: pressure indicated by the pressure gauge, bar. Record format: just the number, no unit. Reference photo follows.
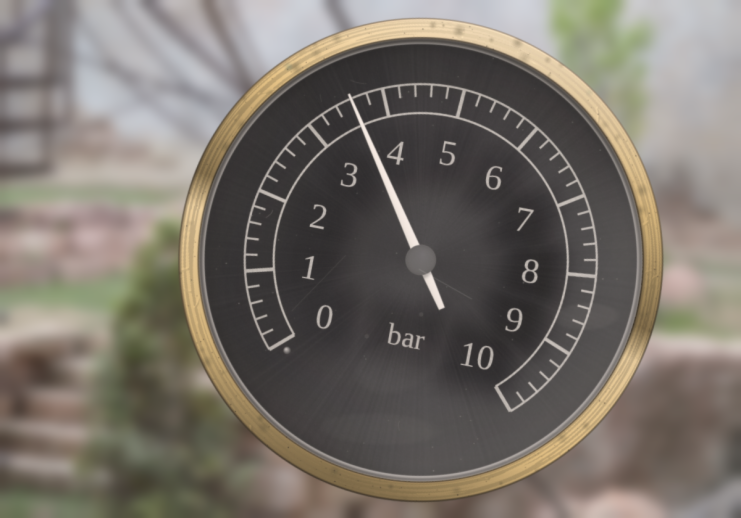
3.6
